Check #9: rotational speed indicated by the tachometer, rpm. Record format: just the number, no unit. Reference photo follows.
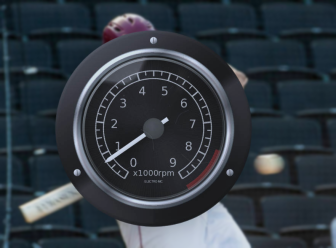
750
